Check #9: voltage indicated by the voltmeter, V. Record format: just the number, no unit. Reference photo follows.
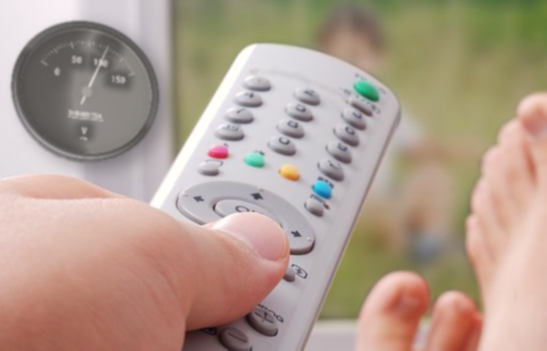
100
